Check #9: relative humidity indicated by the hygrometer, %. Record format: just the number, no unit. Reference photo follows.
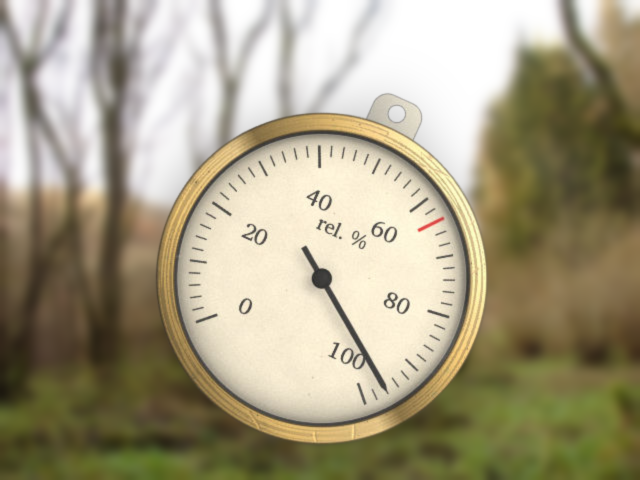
96
